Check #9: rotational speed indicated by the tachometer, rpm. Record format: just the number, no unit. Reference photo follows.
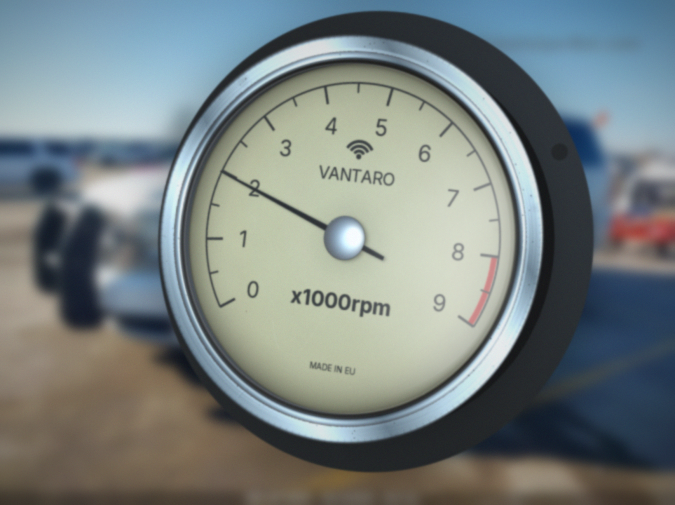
2000
